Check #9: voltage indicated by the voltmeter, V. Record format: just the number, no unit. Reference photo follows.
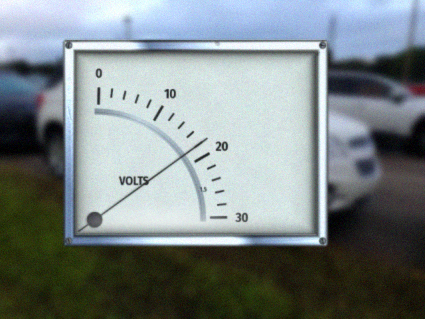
18
